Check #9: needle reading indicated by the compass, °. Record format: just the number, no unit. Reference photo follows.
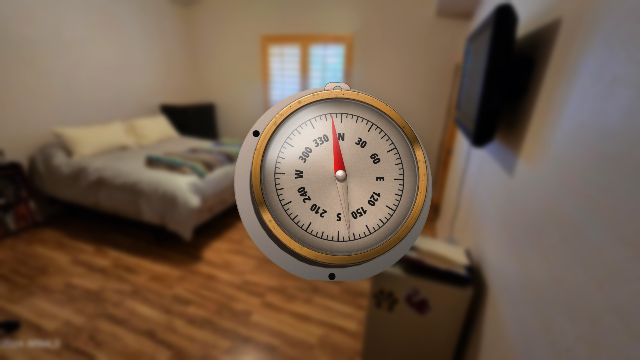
350
